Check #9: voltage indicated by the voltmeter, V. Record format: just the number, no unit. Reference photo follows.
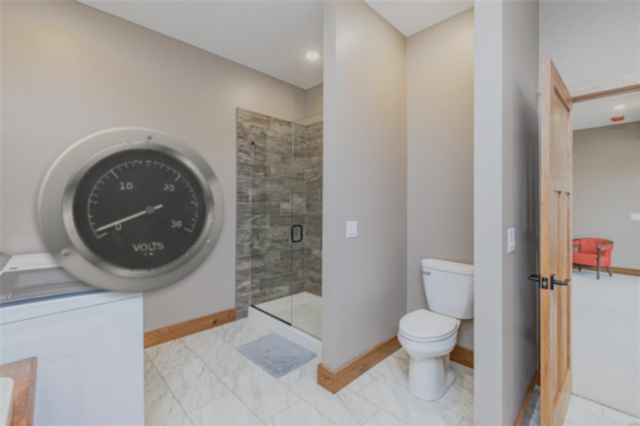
1
